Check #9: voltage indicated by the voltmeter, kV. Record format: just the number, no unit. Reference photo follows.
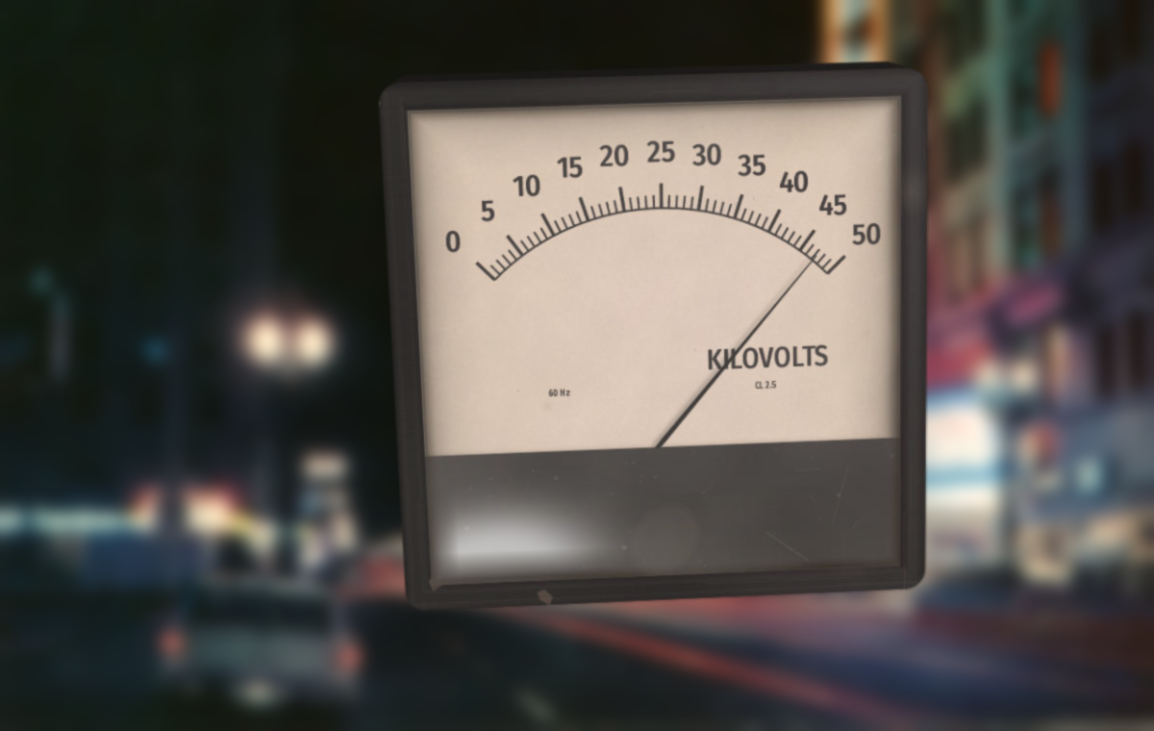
47
